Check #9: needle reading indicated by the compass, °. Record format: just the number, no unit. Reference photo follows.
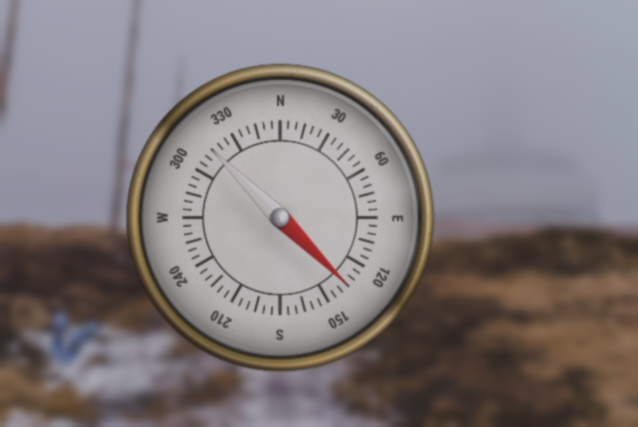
135
